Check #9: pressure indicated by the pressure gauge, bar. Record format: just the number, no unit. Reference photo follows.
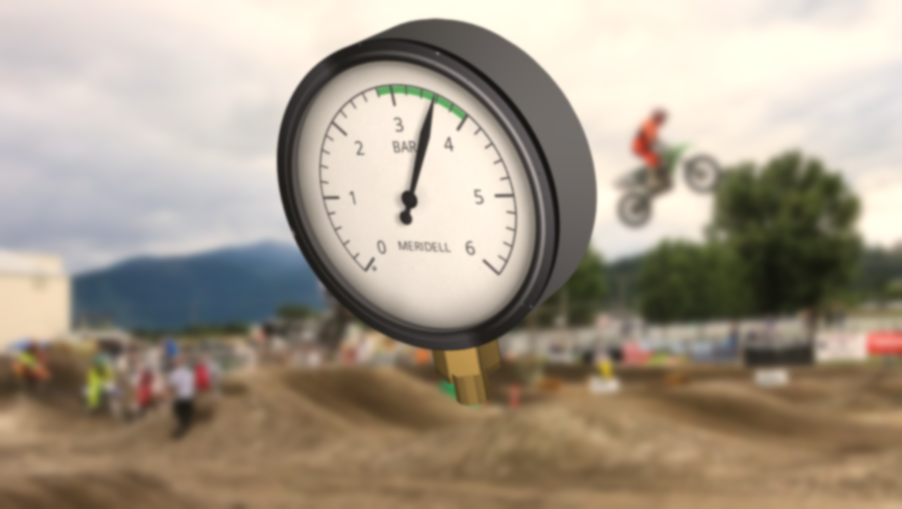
3.6
